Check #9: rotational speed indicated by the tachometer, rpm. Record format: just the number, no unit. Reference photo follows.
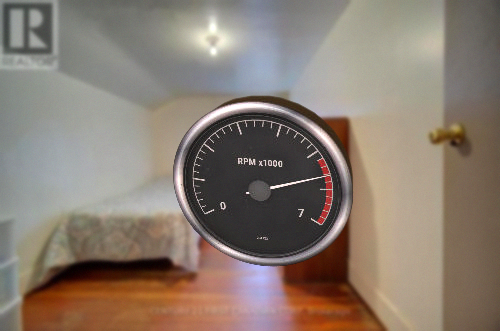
5600
